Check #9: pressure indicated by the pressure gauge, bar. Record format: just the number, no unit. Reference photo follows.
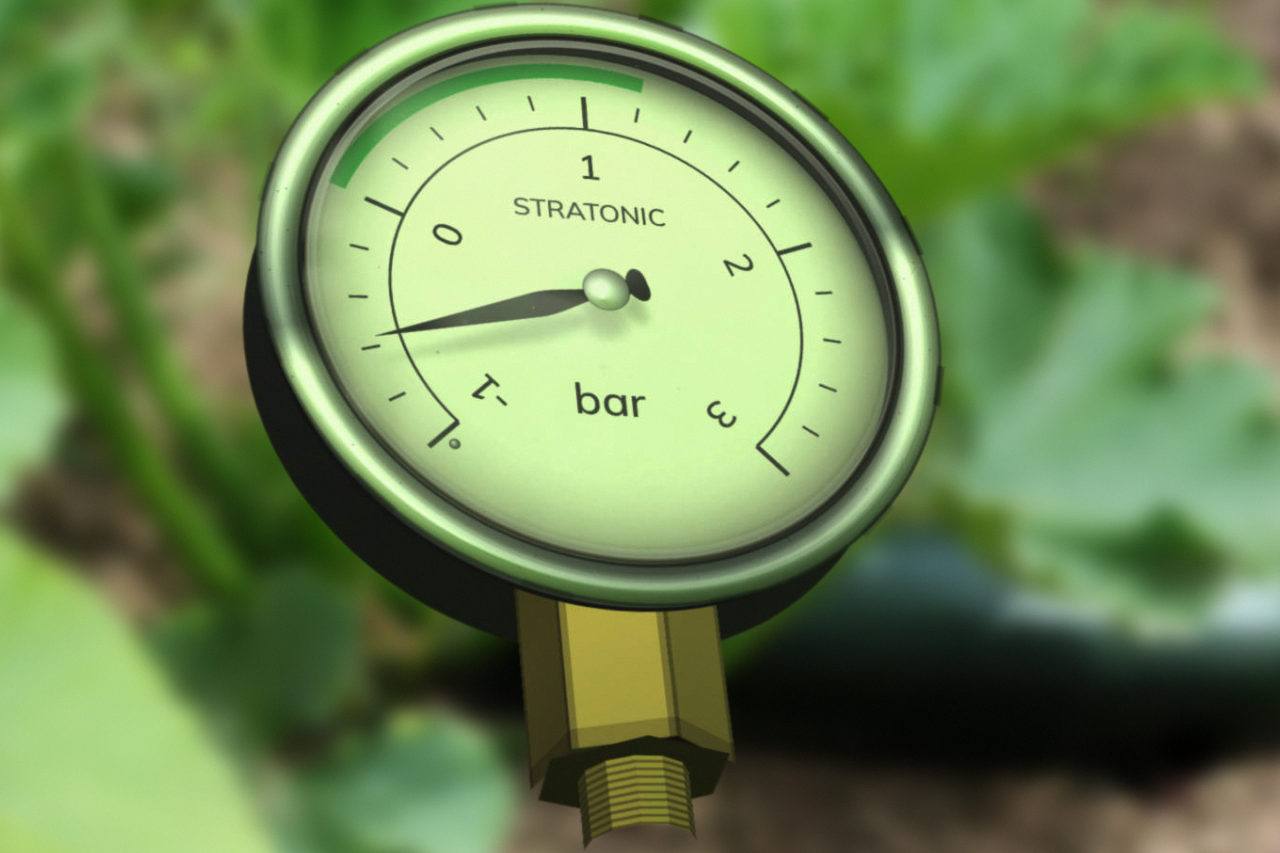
-0.6
